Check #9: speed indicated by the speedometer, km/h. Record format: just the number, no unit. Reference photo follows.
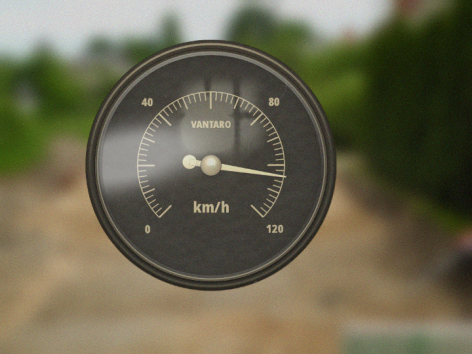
104
